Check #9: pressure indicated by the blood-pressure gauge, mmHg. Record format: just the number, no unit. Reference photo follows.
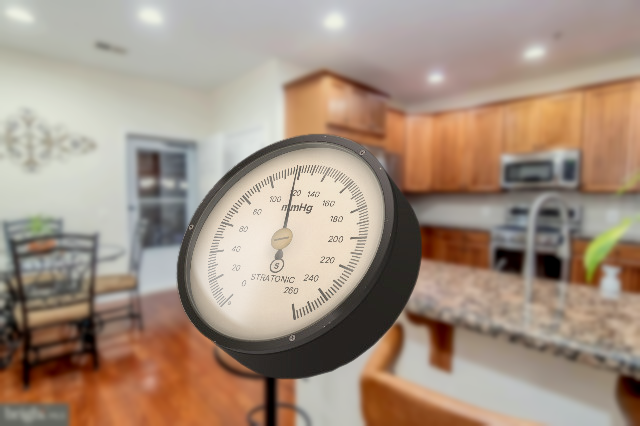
120
